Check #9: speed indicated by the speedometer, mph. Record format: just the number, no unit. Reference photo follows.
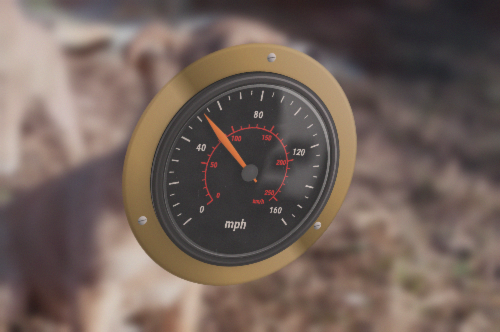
52.5
